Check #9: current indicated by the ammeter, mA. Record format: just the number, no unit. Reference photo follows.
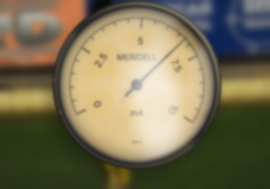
6.75
